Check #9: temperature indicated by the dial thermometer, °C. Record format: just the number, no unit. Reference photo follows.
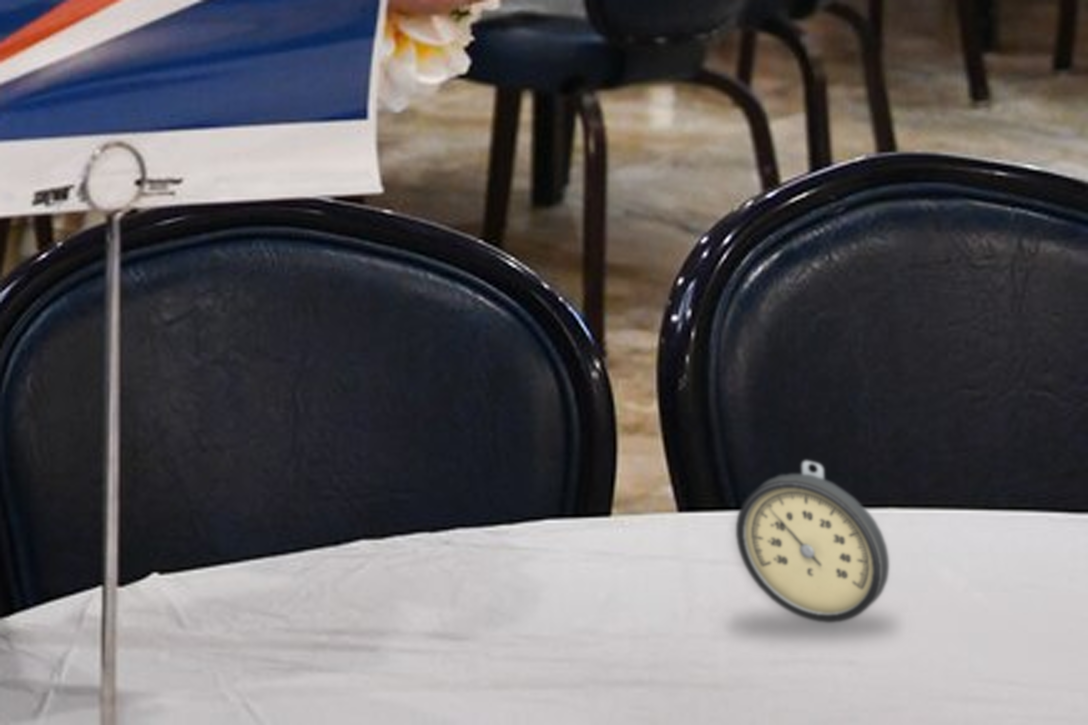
-5
